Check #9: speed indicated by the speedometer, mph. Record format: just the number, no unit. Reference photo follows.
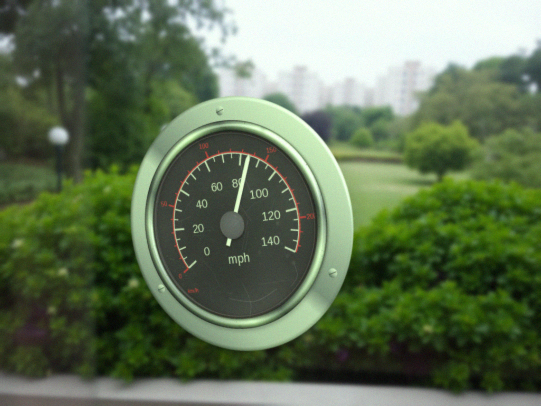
85
